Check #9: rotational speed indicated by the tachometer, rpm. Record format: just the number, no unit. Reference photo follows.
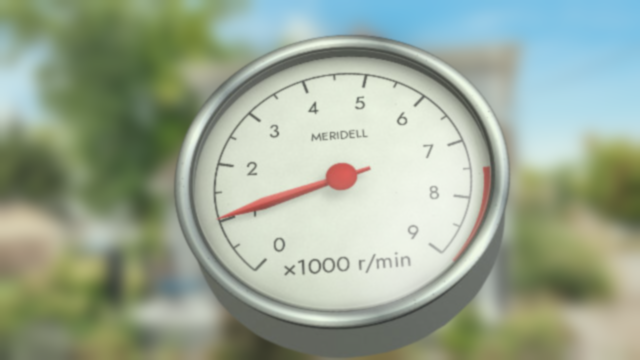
1000
